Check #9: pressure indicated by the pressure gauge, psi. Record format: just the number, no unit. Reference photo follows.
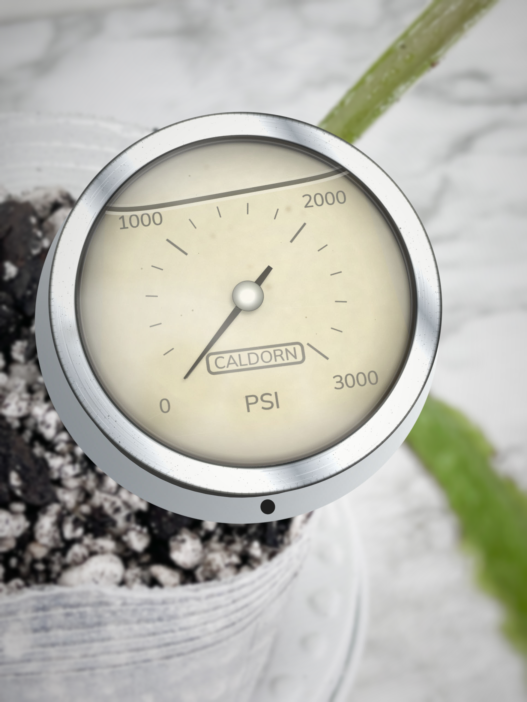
0
